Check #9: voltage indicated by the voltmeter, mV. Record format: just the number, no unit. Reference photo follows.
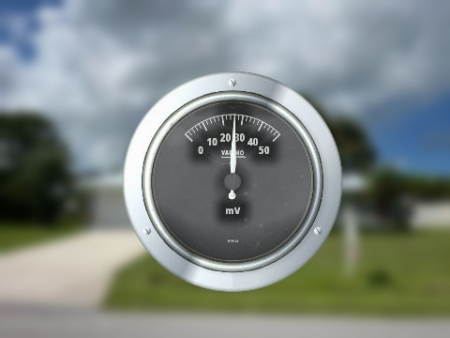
26
